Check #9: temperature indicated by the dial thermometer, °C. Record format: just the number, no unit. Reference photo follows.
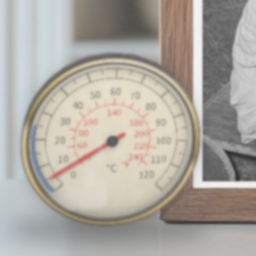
5
